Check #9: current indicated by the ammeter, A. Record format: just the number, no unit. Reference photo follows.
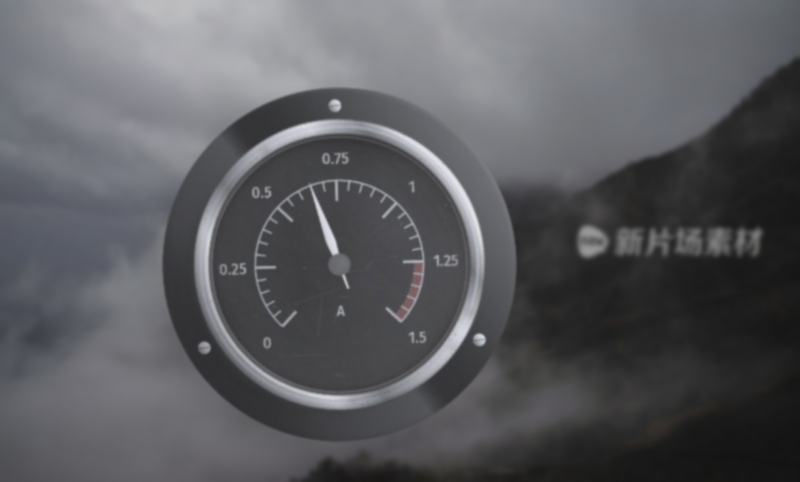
0.65
